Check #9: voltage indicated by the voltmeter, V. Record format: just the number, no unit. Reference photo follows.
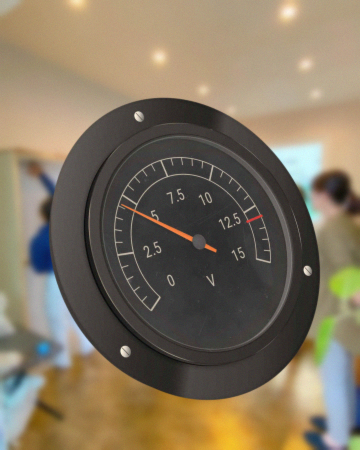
4.5
